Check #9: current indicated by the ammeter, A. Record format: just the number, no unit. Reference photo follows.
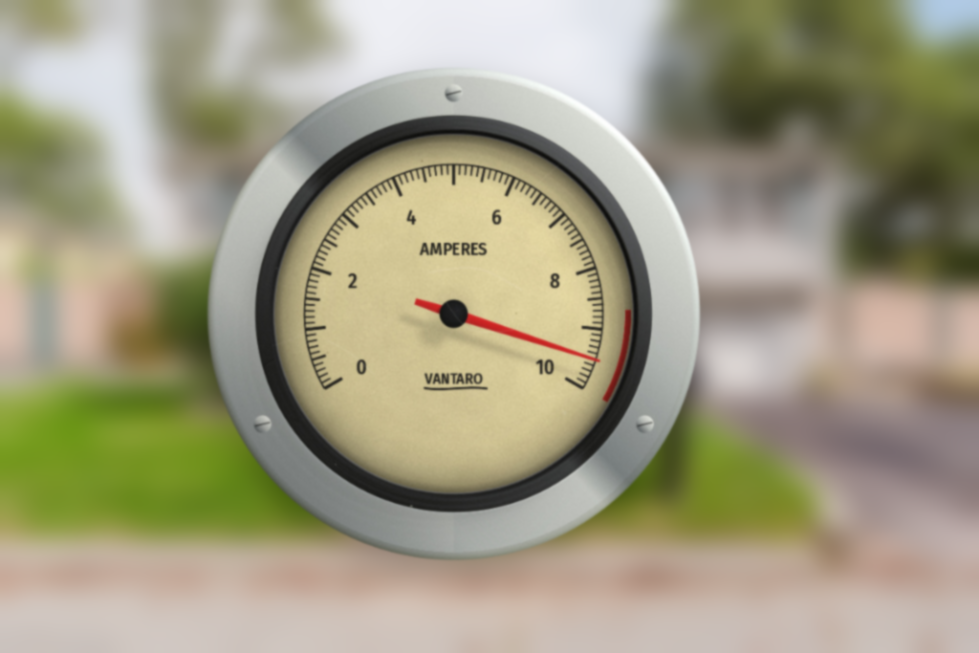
9.5
